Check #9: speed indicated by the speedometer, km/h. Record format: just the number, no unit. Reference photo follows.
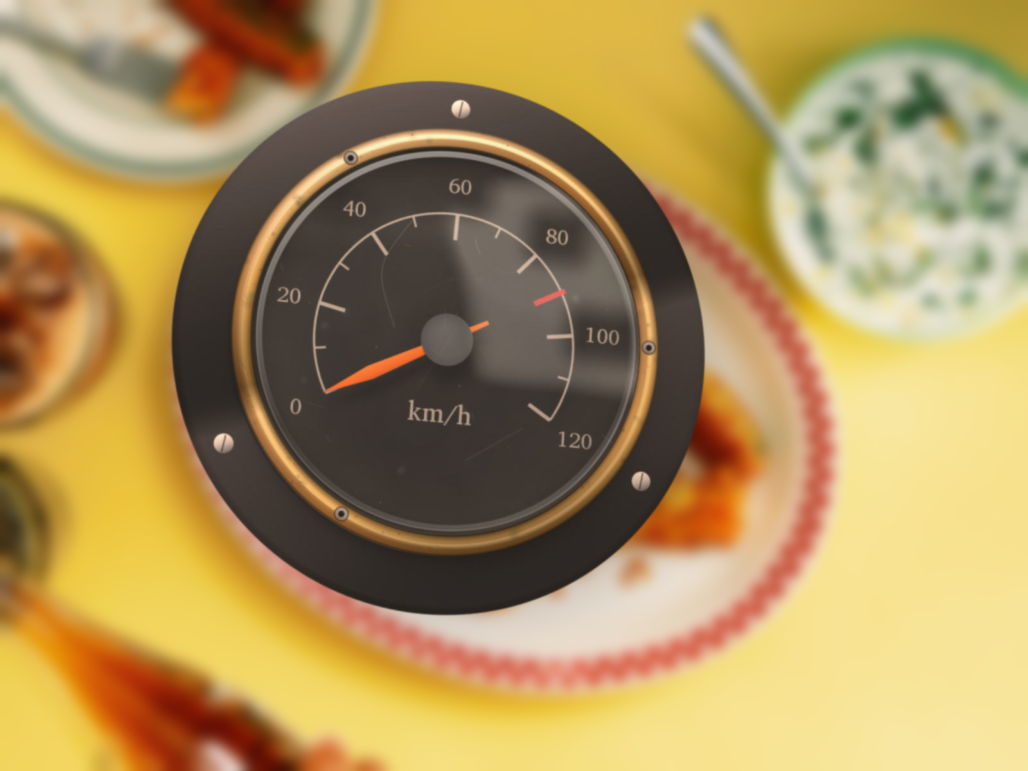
0
